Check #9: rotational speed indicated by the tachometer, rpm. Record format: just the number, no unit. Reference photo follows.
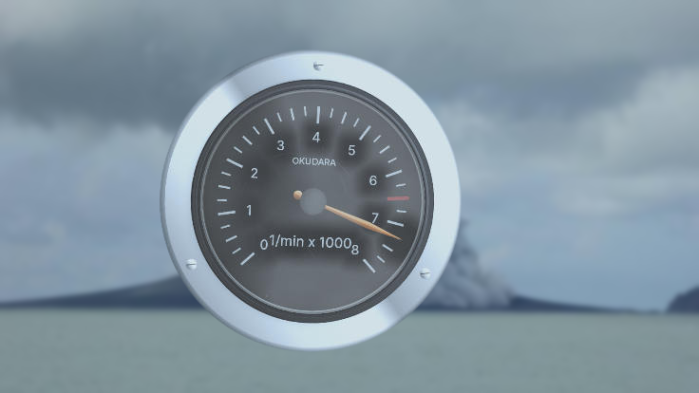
7250
